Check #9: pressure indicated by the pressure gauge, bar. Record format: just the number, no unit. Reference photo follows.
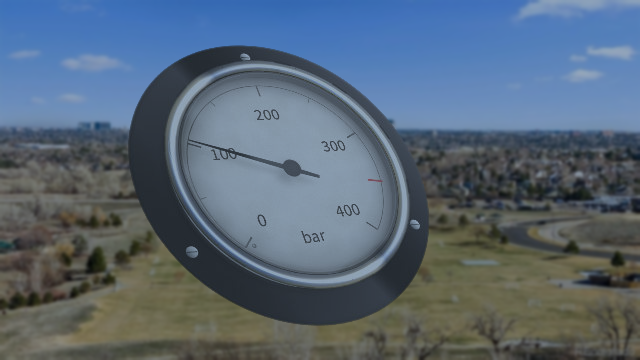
100
